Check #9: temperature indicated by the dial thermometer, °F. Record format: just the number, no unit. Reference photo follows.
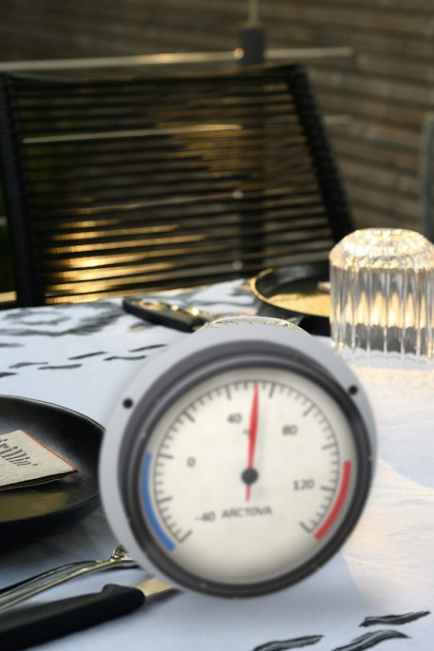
52
